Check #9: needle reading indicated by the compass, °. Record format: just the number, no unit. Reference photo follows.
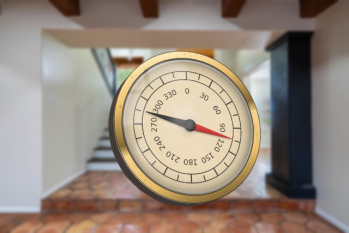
105
